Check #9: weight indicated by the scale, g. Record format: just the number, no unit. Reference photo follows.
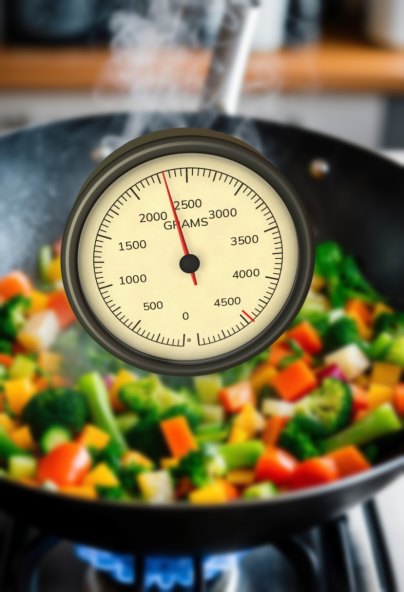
2300
